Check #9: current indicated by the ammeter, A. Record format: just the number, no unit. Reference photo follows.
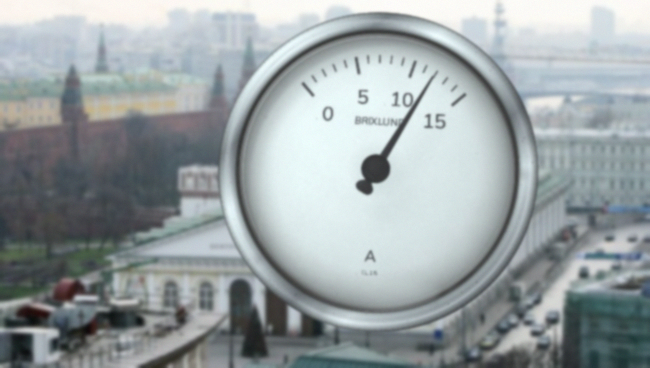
12
